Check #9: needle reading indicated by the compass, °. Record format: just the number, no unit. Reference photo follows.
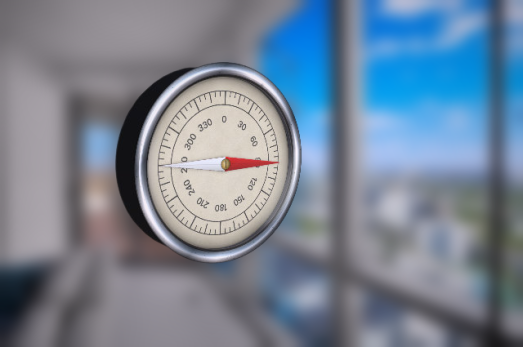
90
